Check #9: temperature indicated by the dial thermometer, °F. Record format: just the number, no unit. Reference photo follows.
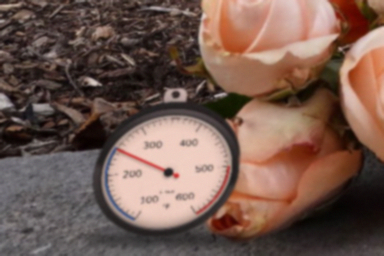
250
